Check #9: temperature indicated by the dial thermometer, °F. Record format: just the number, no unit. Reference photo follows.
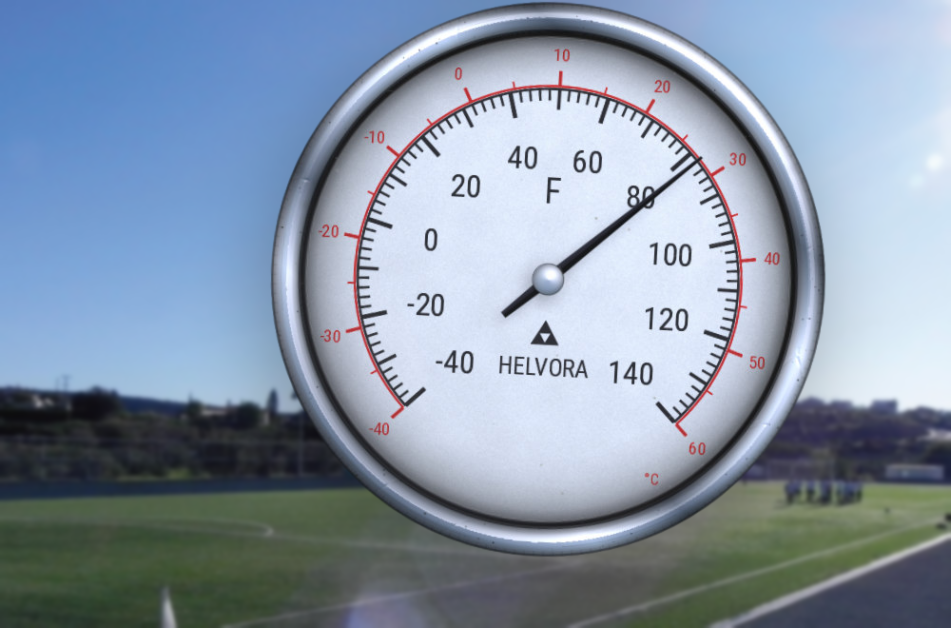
82
